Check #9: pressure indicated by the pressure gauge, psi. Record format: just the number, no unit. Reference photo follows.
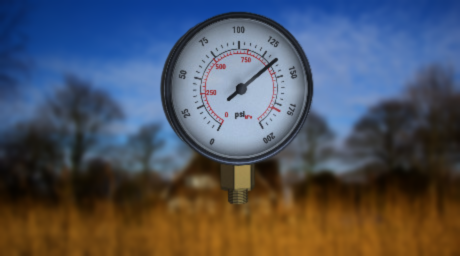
135
